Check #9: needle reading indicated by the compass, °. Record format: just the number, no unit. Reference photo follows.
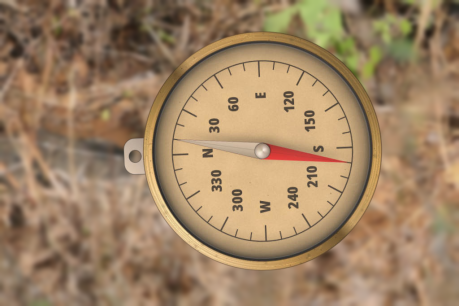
190
